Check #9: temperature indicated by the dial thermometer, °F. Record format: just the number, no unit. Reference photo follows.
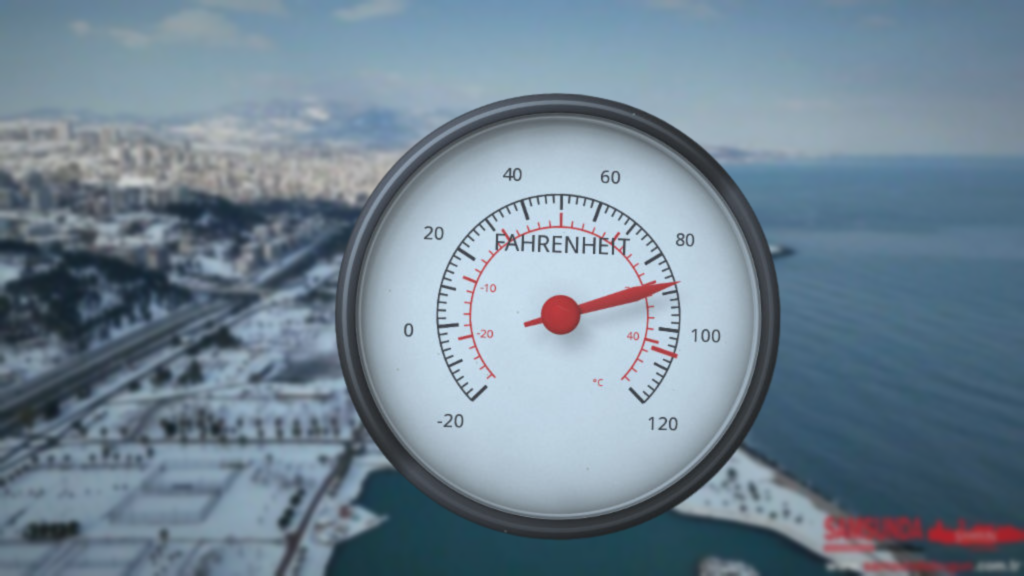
88
